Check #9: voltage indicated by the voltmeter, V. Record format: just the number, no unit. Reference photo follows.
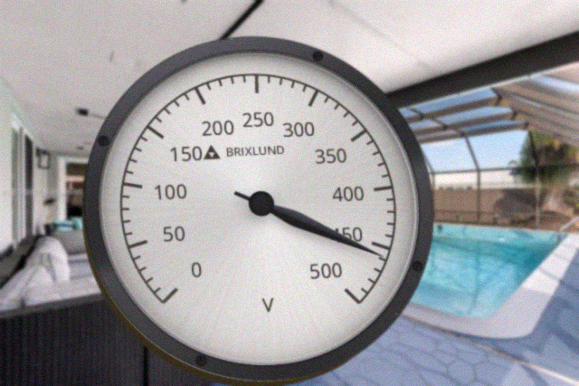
460
